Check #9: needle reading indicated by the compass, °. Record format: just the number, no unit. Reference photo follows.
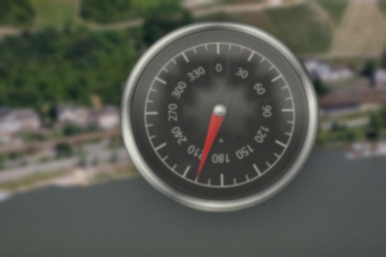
200
